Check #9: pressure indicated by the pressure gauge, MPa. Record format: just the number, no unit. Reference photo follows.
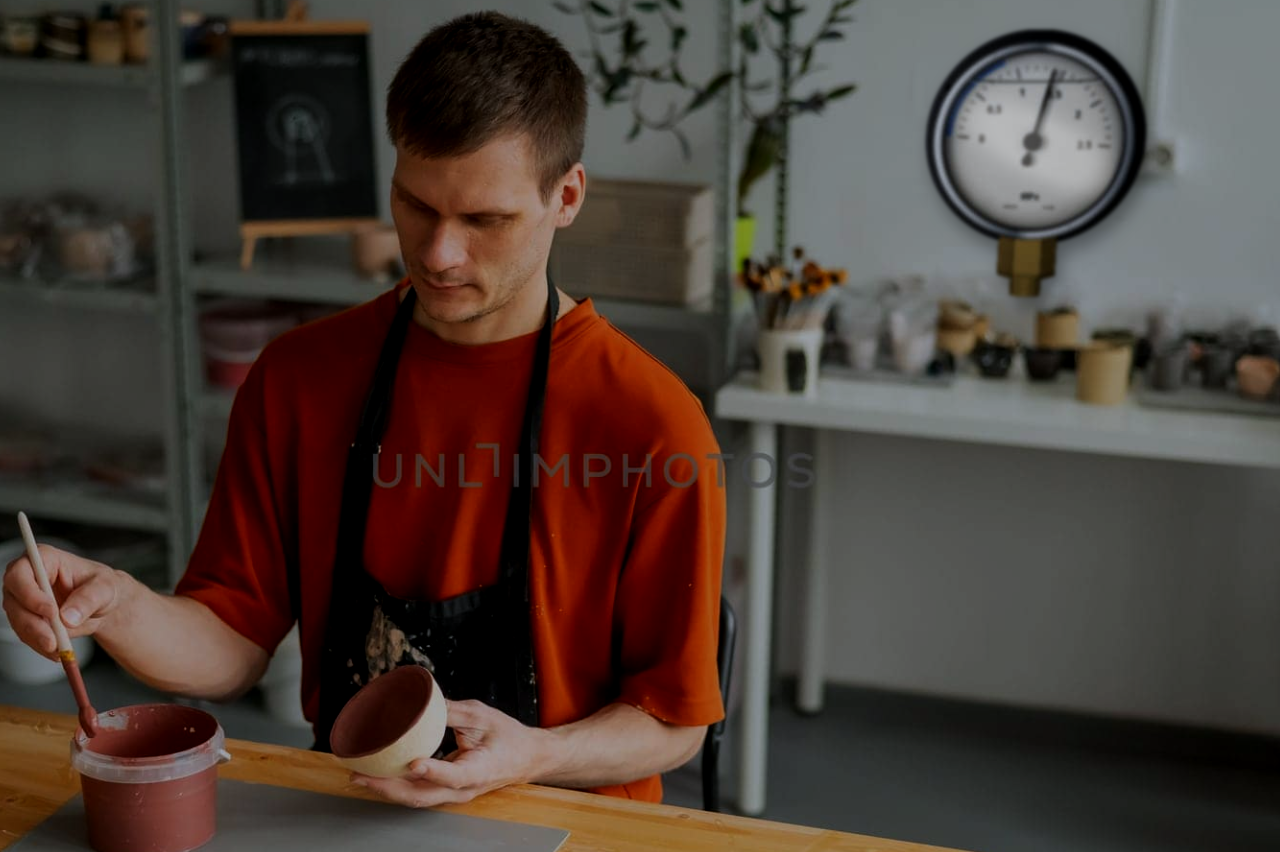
1.4
